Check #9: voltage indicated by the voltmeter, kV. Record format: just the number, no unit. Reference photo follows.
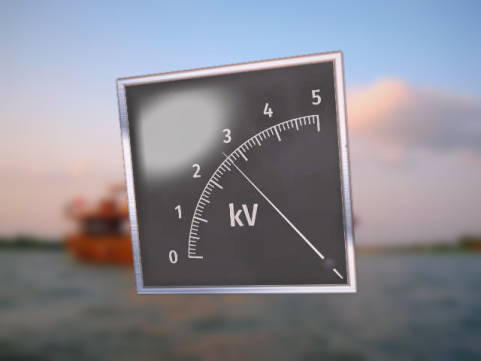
2.7
